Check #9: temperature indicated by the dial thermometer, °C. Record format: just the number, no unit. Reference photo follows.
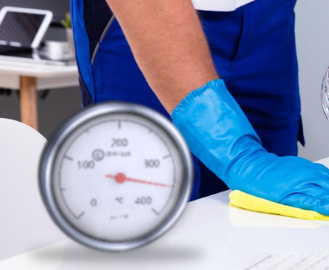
350
